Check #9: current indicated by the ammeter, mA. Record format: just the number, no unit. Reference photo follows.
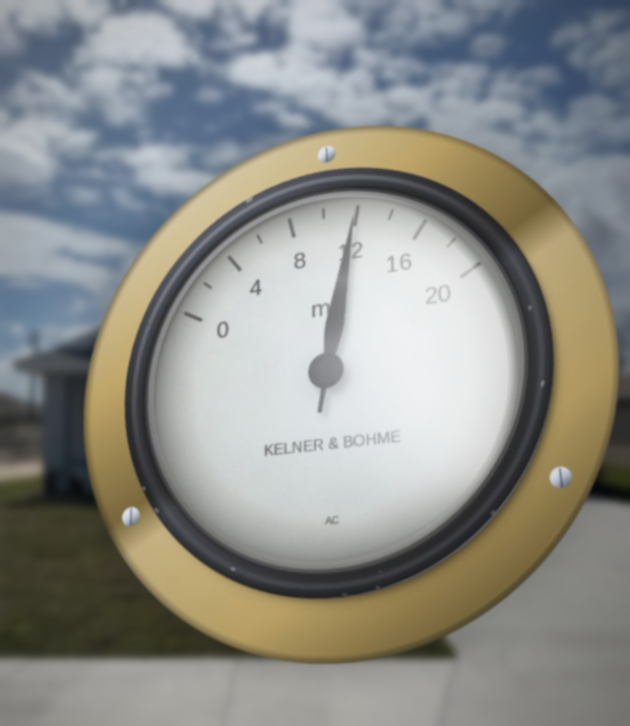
12
